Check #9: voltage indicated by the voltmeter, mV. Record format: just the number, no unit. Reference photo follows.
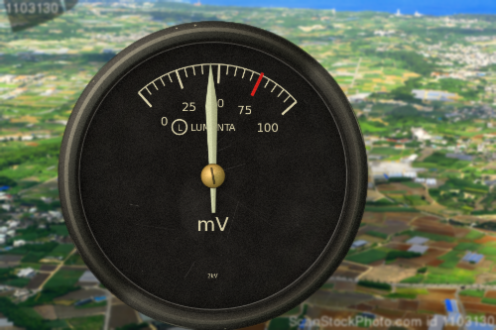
45
